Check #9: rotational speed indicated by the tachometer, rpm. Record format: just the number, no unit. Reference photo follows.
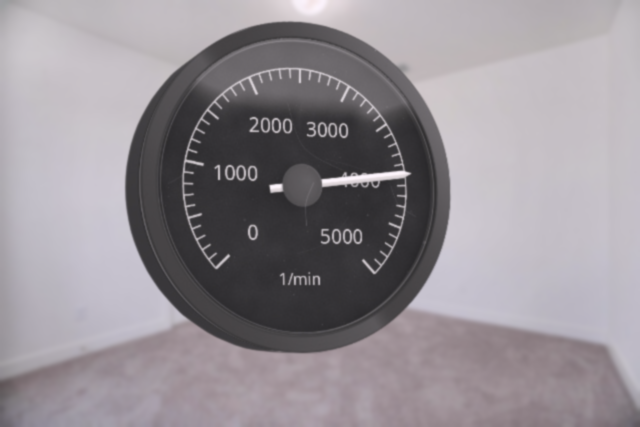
4000
